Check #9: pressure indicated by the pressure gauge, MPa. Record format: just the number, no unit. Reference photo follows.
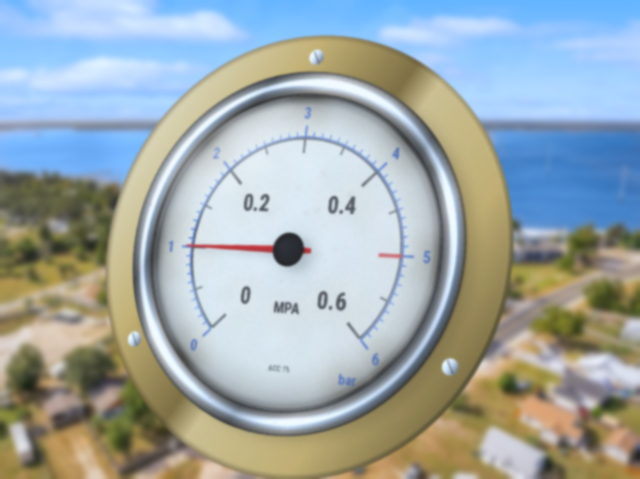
0.1
